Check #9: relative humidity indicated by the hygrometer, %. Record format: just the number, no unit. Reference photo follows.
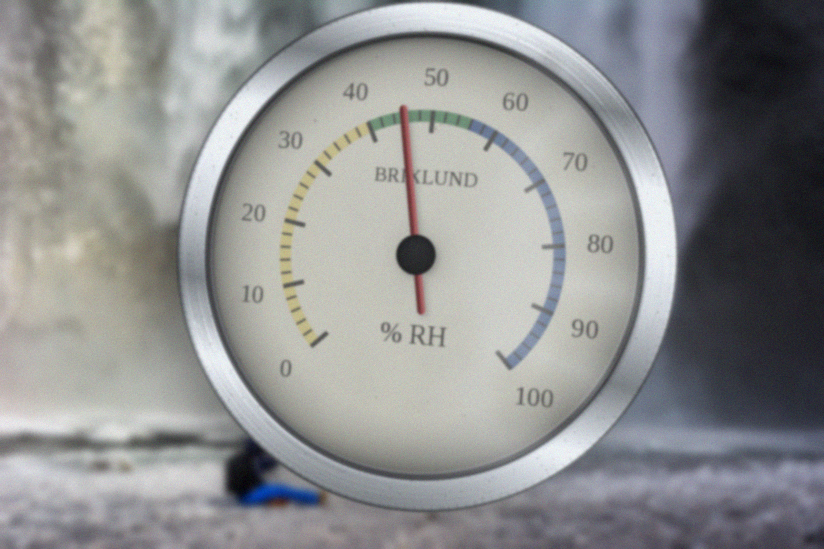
46
